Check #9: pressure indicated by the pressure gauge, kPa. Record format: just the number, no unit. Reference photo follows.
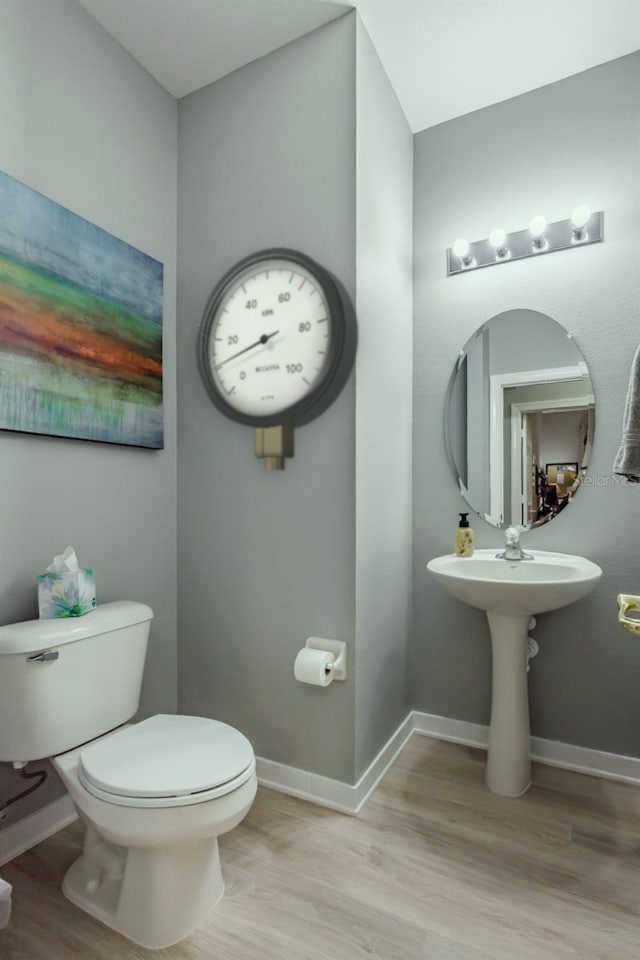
10
